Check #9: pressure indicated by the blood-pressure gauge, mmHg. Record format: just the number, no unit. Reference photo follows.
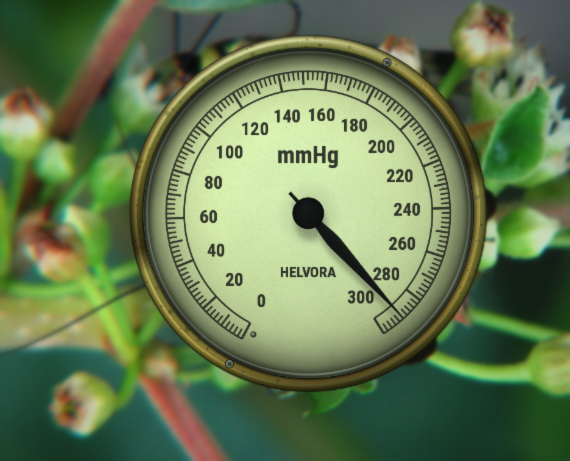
290
